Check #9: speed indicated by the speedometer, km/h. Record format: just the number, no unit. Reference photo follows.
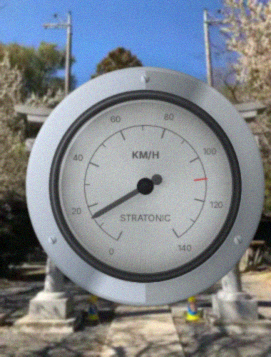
15
